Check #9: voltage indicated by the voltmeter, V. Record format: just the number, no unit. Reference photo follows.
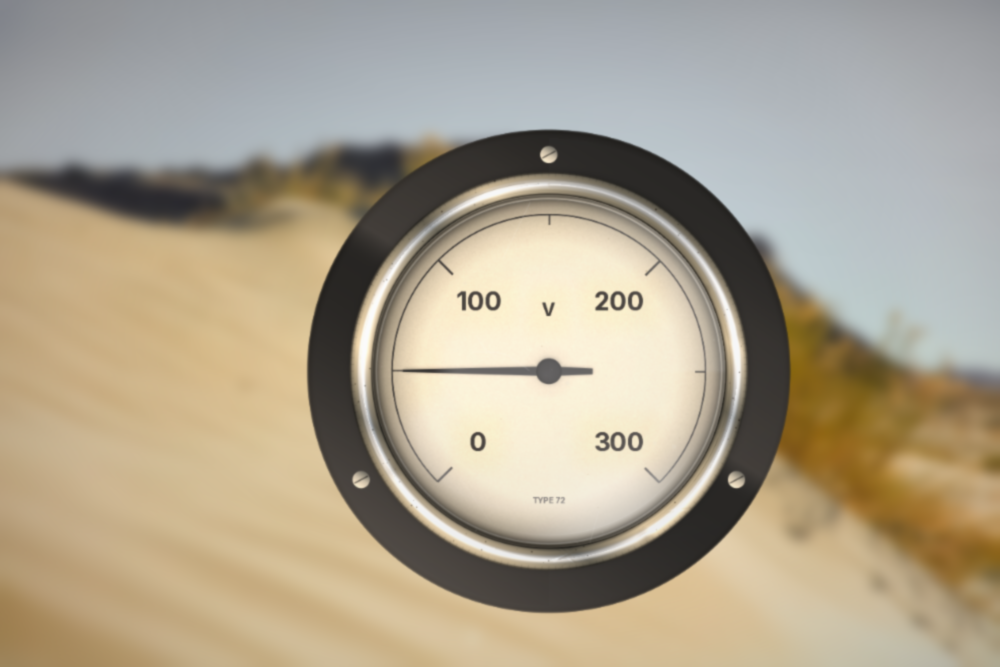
50
